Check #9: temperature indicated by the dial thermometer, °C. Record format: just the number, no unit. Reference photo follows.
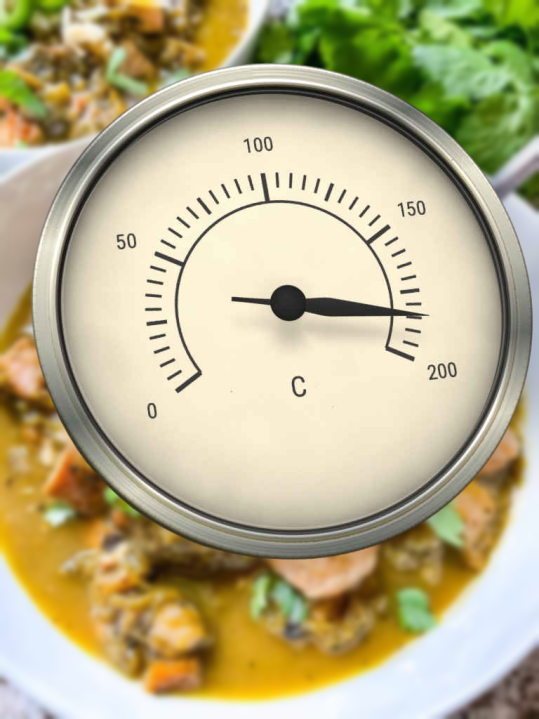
185
